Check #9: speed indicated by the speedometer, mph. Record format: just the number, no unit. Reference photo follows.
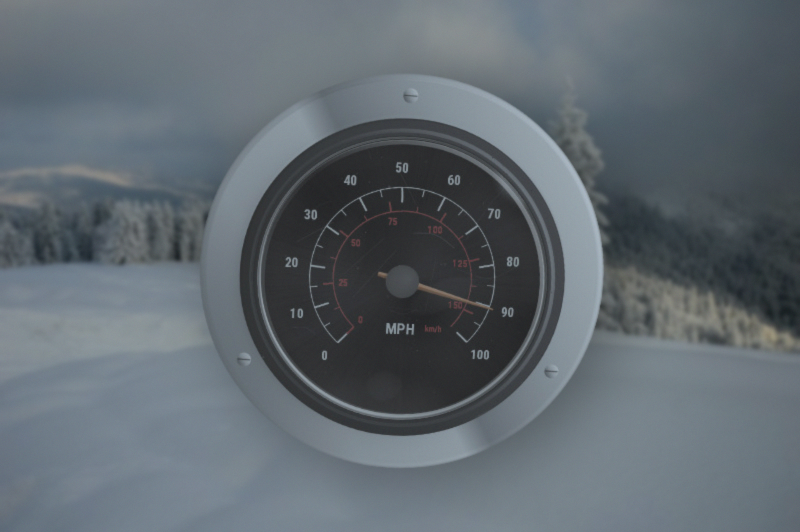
90
